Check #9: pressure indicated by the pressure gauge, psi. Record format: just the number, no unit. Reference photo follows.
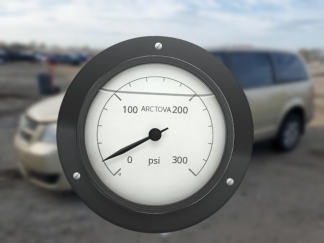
20
